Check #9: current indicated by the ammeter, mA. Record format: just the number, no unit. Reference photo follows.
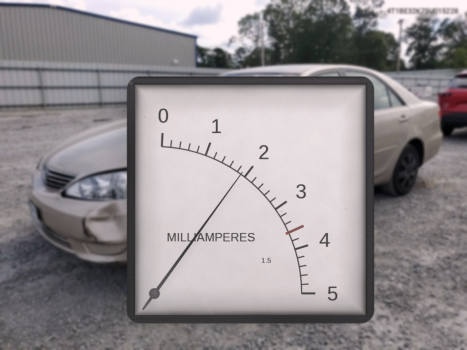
1.9
